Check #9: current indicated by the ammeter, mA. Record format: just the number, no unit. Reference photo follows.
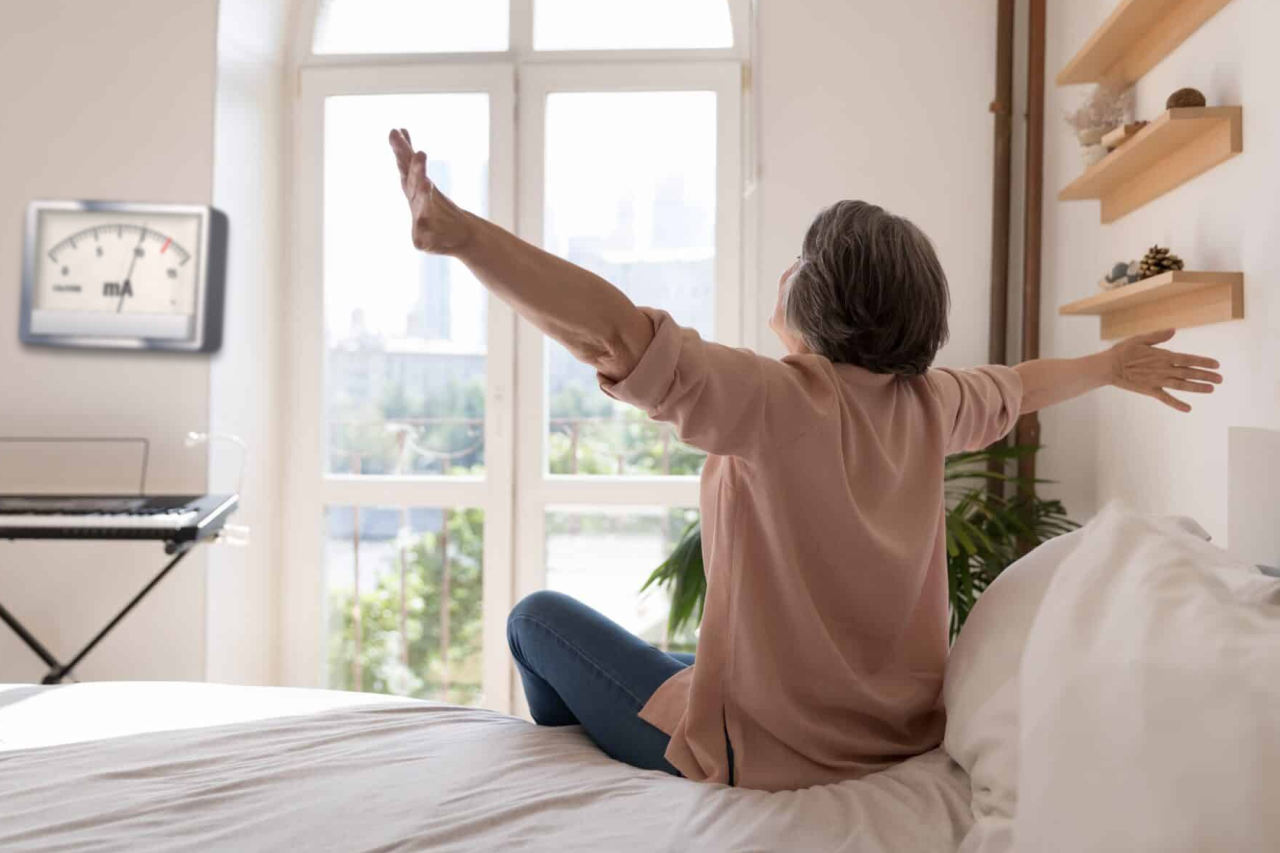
10
